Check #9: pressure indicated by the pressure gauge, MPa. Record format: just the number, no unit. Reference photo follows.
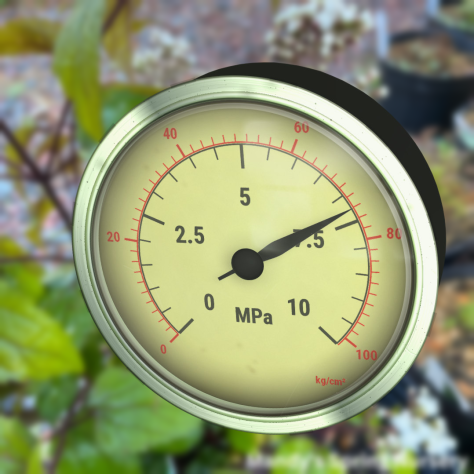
7.25
